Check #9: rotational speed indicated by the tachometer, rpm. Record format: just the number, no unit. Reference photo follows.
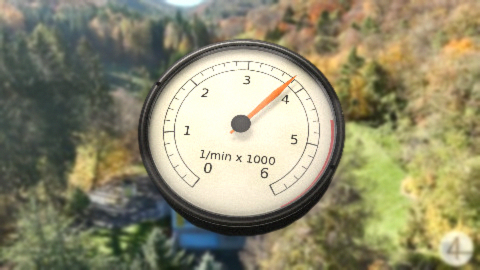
3800
